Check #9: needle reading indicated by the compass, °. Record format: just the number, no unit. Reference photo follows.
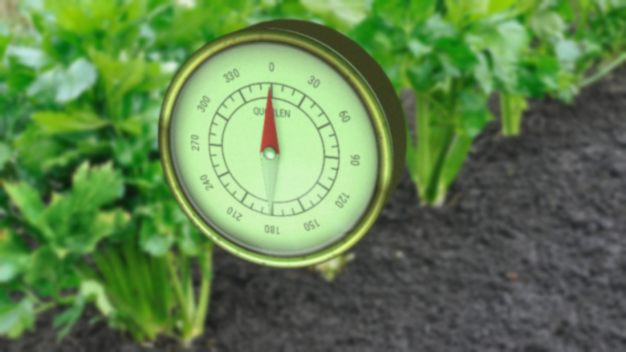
0
